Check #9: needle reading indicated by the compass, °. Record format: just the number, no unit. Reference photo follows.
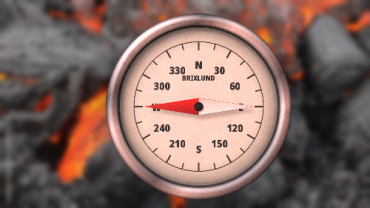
270
